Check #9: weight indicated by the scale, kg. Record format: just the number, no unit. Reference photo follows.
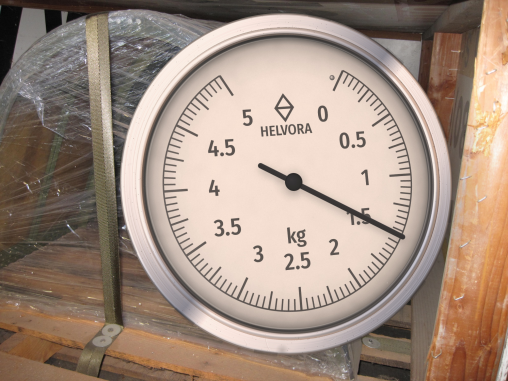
1.5
